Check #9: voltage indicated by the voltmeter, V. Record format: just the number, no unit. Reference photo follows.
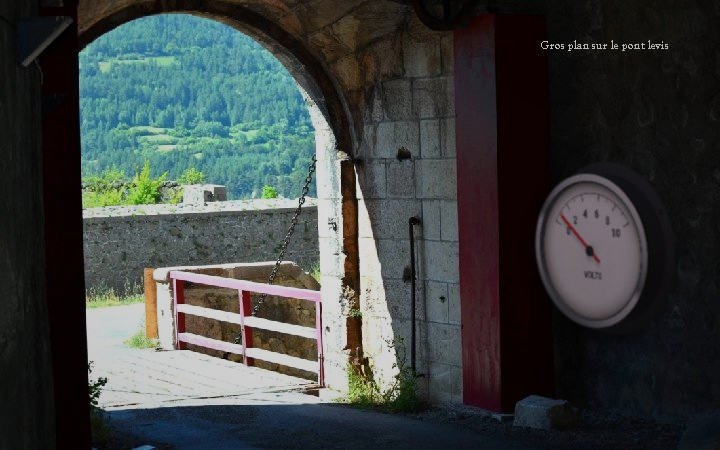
1
